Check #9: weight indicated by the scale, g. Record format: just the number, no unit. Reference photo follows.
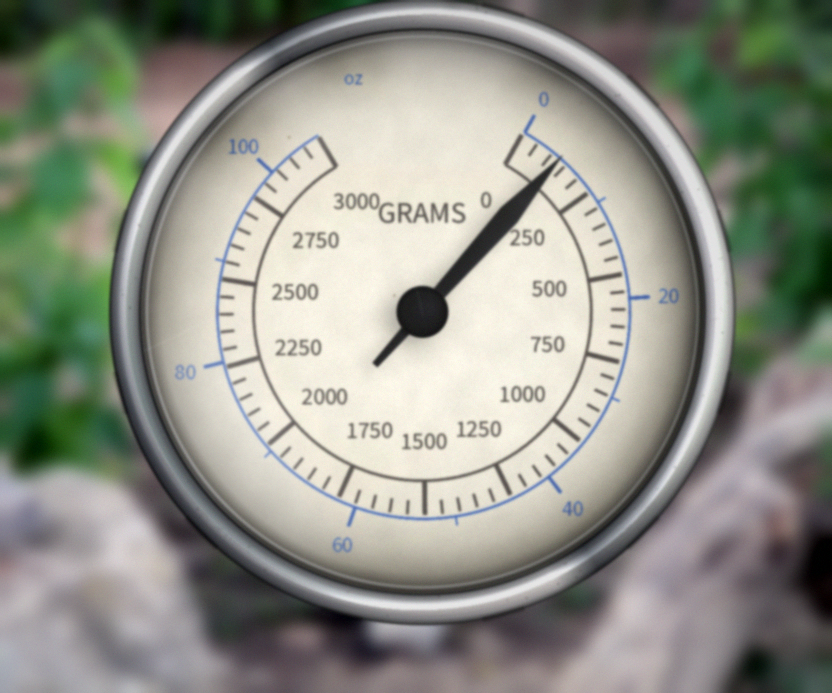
125
